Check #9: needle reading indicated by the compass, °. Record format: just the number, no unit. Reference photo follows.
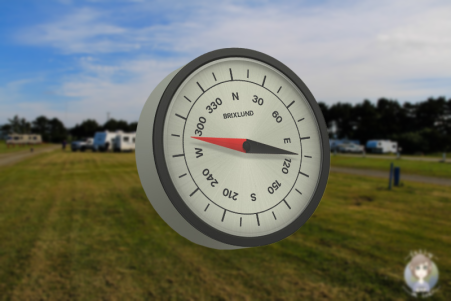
285
